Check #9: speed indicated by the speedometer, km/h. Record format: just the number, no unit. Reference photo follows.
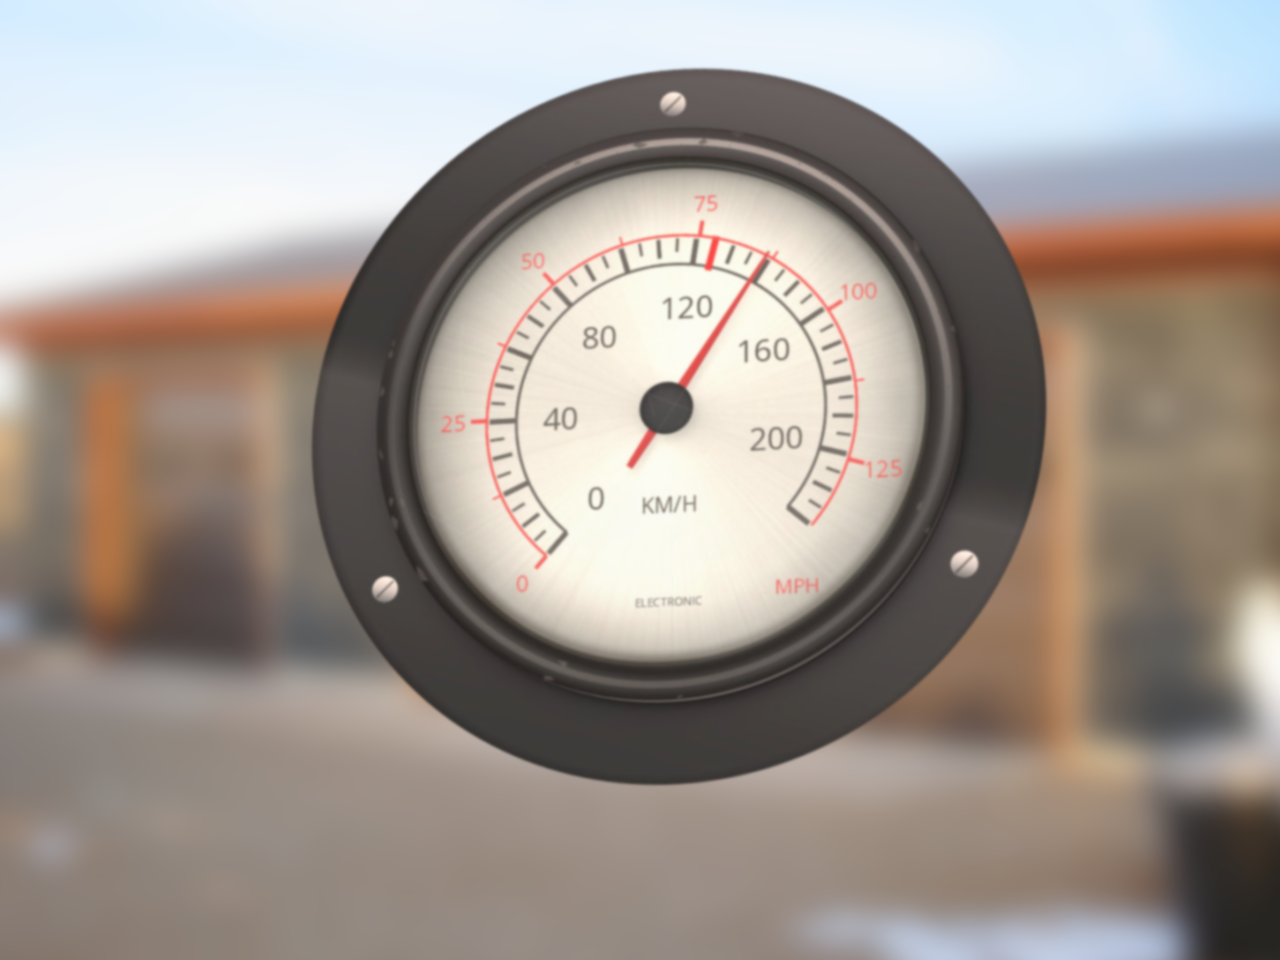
140
